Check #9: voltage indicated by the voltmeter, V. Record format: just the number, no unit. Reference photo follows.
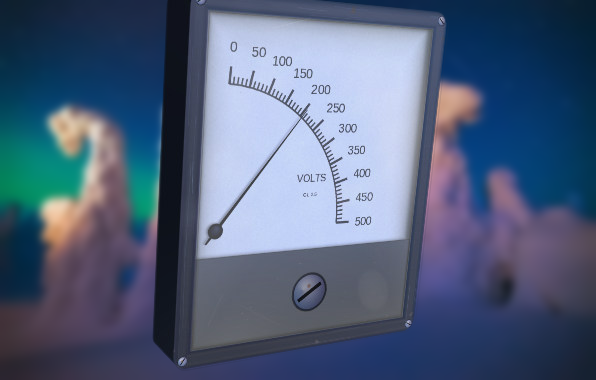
200
